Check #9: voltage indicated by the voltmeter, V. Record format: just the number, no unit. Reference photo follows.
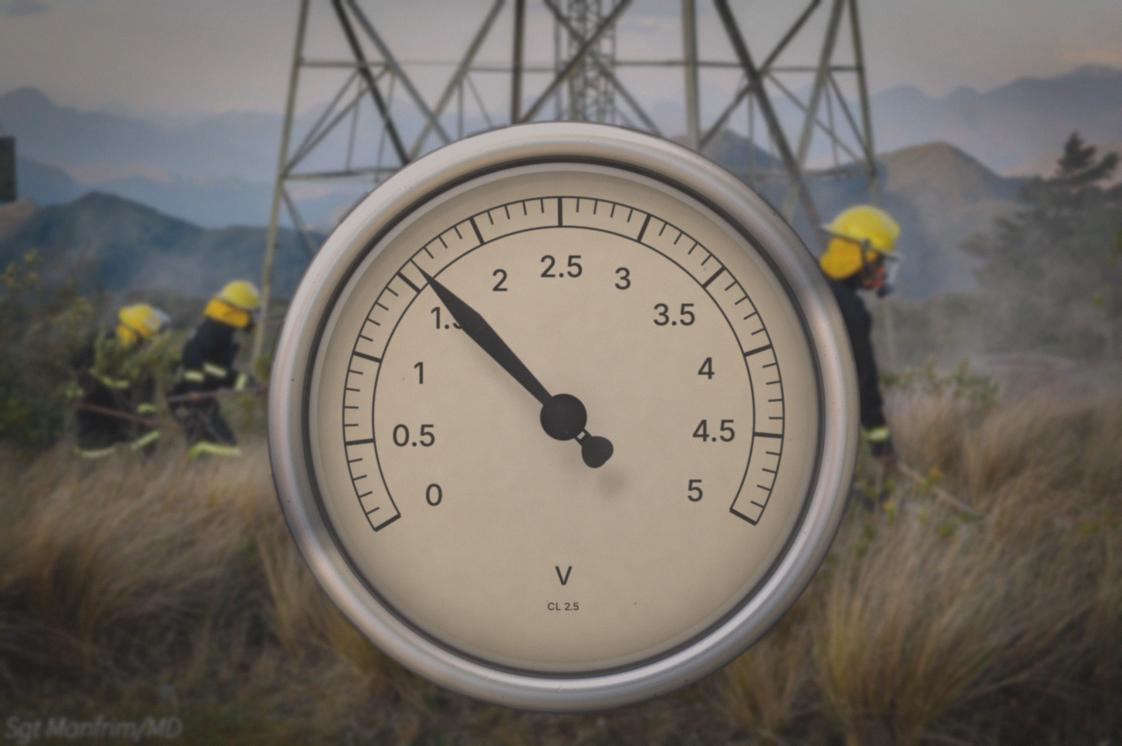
1.6
